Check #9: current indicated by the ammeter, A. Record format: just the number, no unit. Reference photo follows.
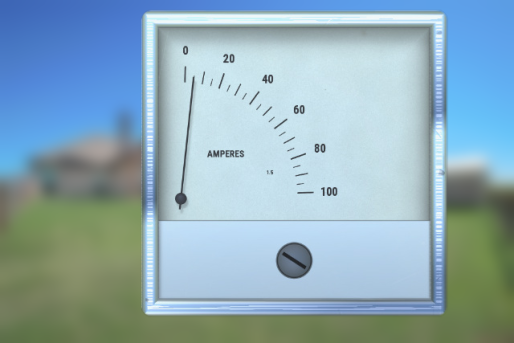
5
